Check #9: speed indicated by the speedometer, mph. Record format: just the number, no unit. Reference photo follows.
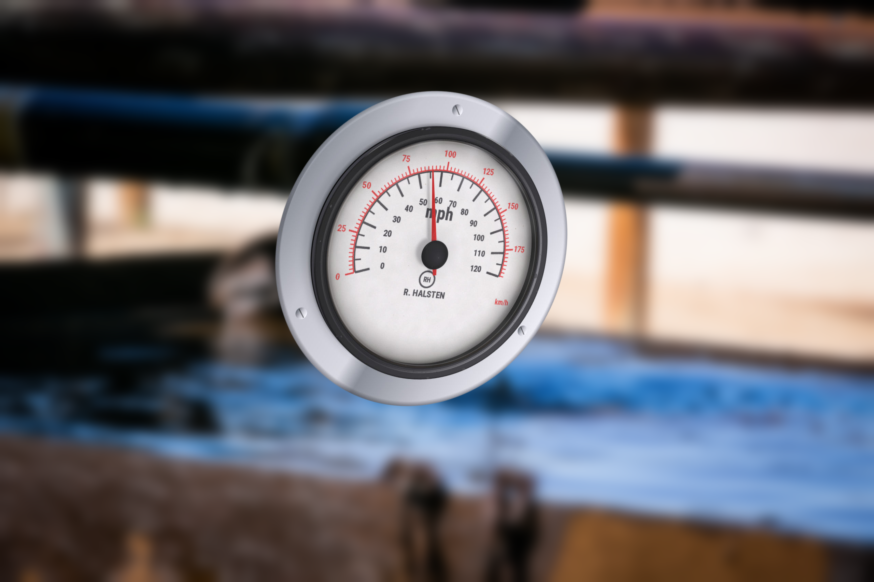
55
